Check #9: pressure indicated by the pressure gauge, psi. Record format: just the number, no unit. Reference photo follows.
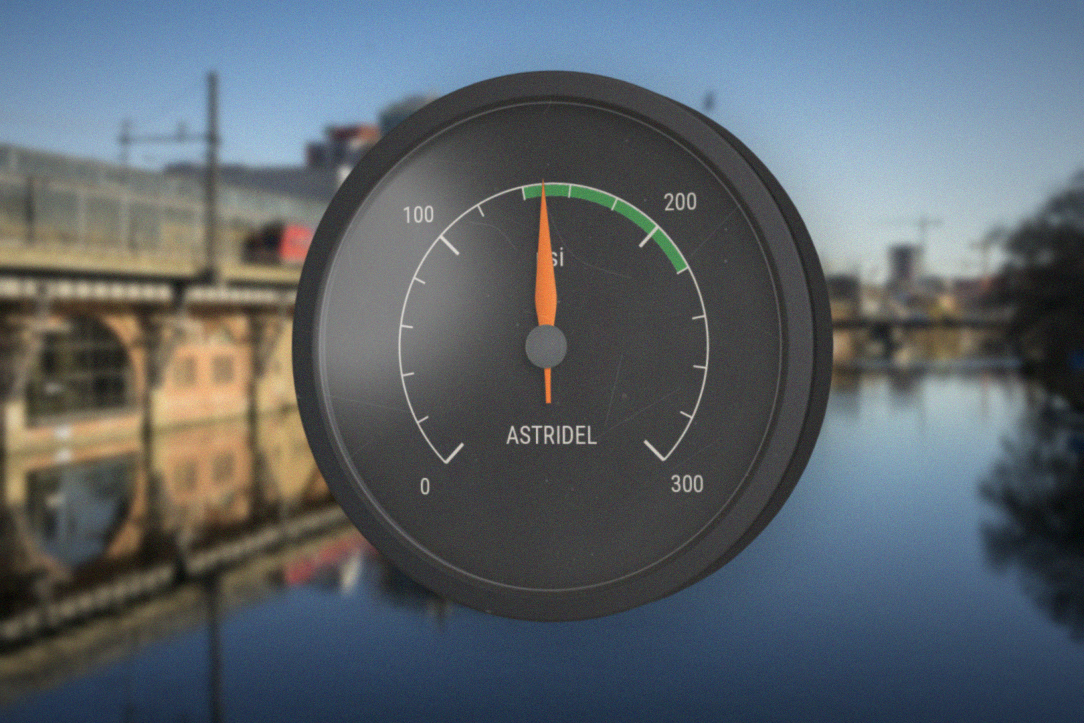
150
